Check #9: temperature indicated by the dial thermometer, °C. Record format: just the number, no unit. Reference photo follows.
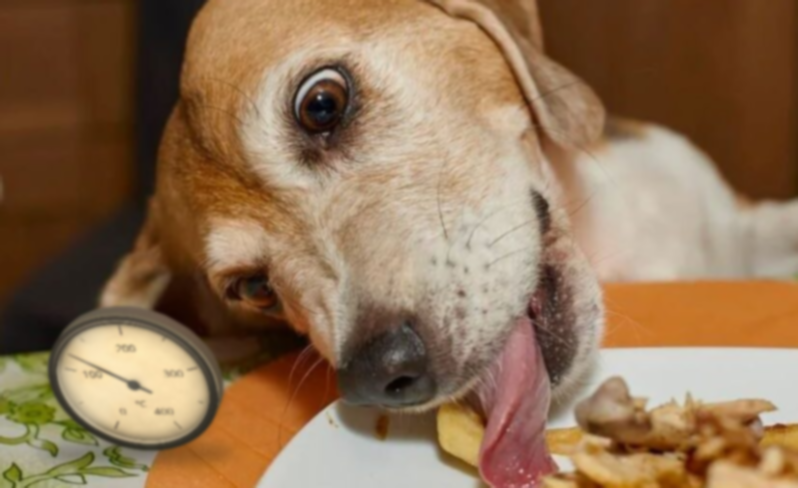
125
